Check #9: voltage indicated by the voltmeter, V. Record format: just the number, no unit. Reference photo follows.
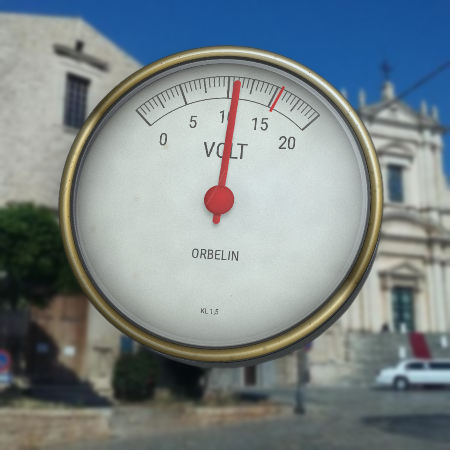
11
